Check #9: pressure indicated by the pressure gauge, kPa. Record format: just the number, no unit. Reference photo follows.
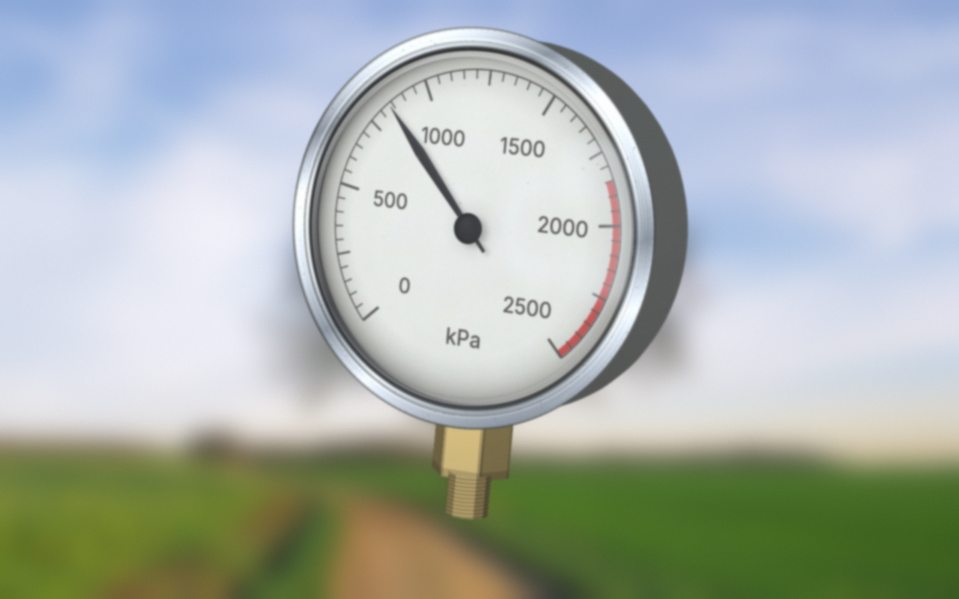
850
